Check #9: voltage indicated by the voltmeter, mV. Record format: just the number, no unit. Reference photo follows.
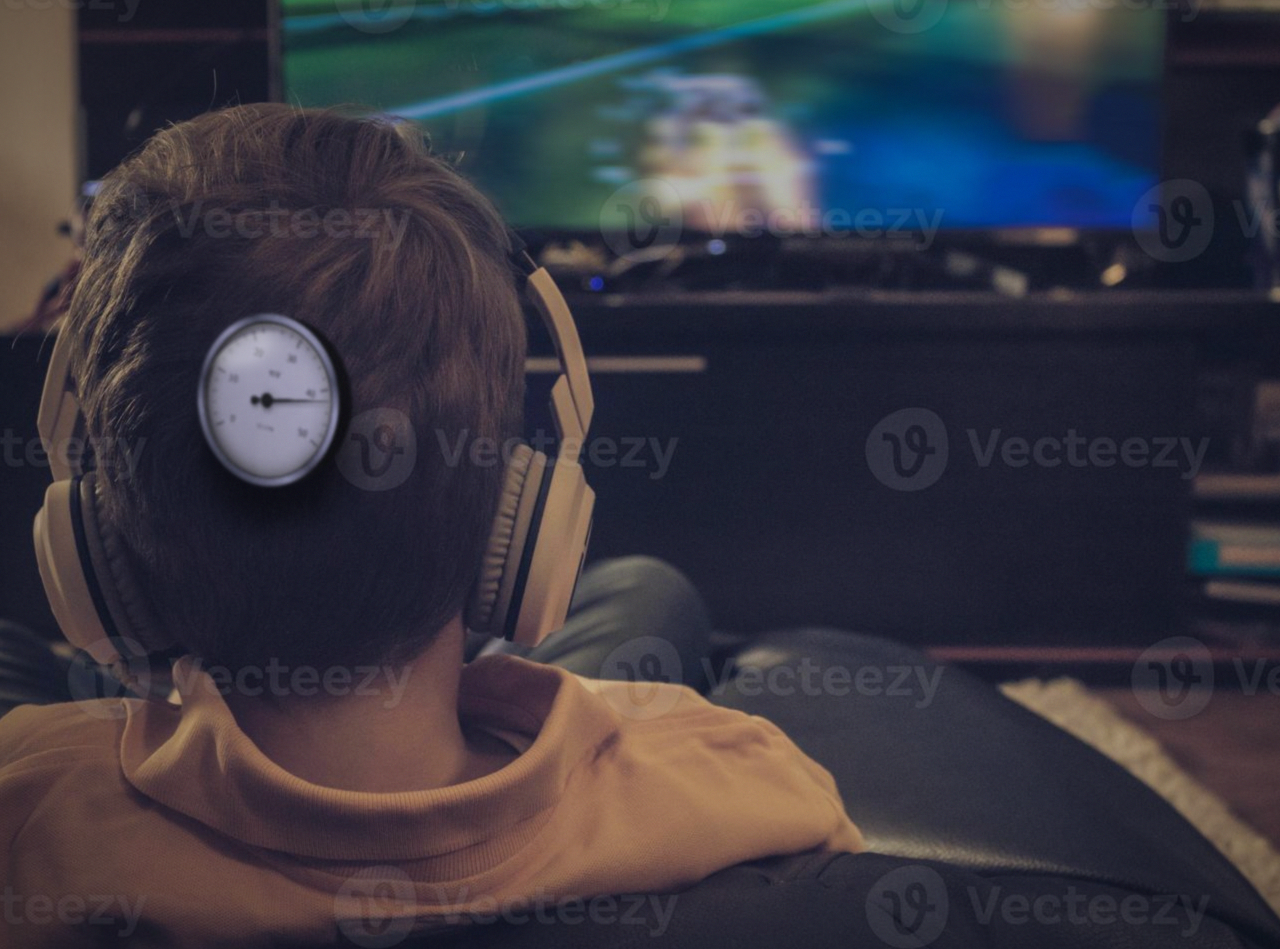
42
